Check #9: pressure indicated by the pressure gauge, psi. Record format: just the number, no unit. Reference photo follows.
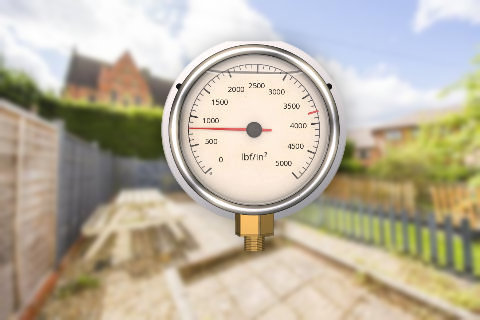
800
